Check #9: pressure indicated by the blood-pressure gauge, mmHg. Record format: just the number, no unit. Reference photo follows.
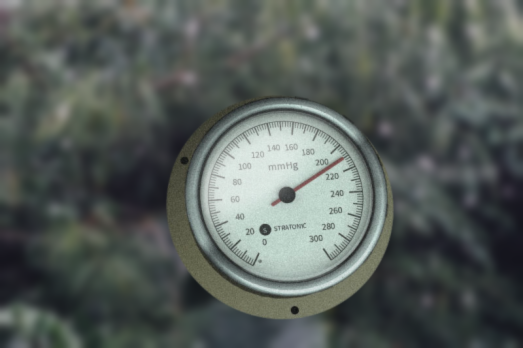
210
